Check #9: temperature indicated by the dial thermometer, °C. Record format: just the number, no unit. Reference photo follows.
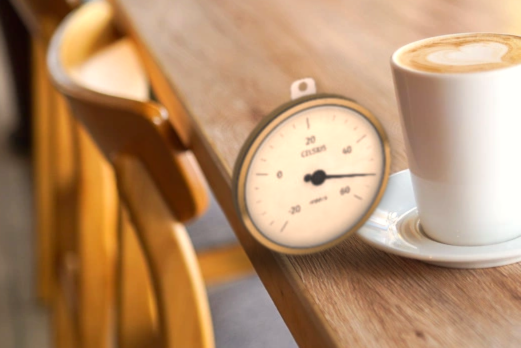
52
